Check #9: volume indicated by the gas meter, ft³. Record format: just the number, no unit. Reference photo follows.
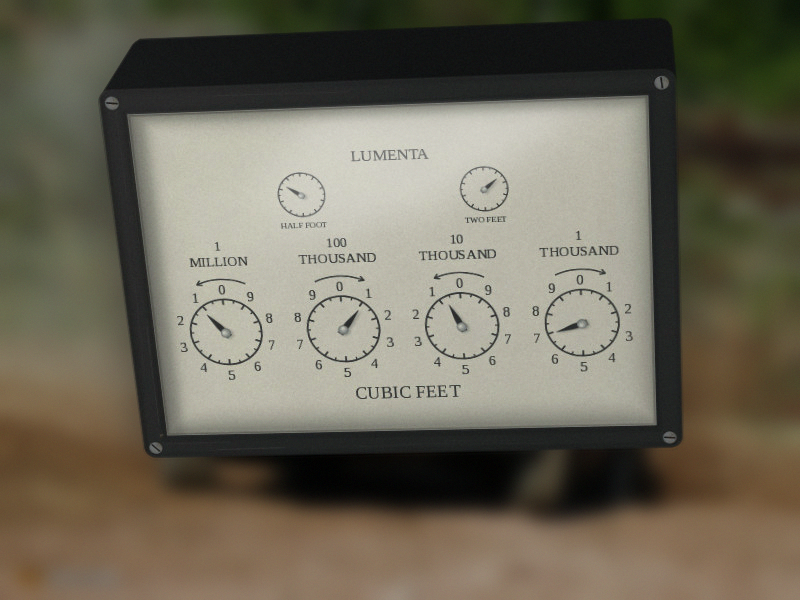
110700
